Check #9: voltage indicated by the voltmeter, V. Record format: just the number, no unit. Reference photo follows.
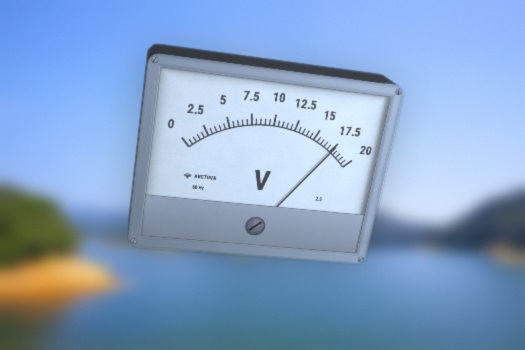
17.5
